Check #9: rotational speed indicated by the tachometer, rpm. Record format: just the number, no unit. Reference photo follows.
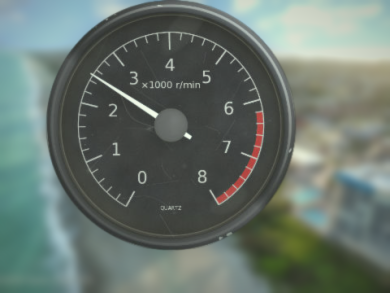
2500
